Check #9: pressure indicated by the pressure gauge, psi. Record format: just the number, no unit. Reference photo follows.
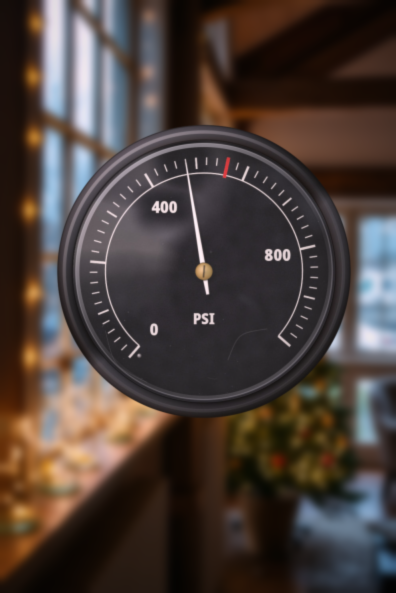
480
